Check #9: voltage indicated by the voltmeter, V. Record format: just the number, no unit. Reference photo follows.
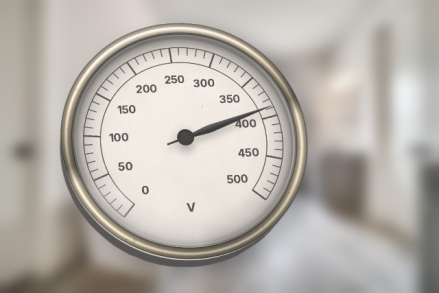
390
